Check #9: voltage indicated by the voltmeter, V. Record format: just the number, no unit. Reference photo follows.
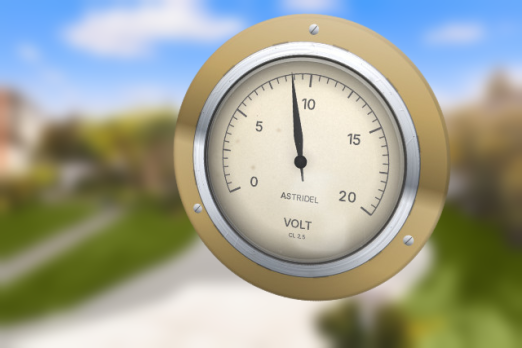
9
